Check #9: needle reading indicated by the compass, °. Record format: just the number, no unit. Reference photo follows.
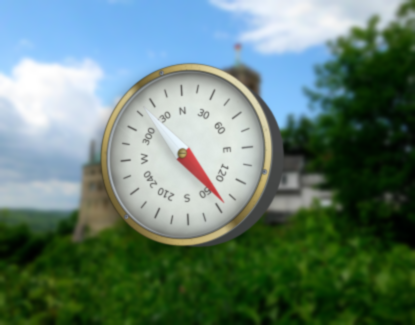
142.5
